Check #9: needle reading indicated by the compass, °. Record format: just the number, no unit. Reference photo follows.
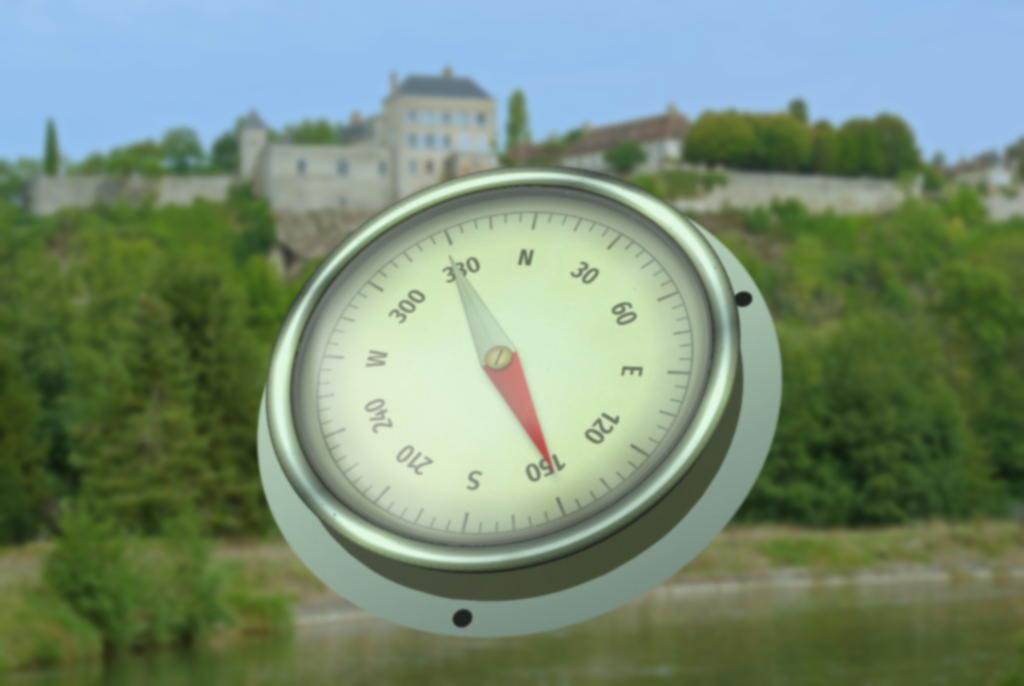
147.5
